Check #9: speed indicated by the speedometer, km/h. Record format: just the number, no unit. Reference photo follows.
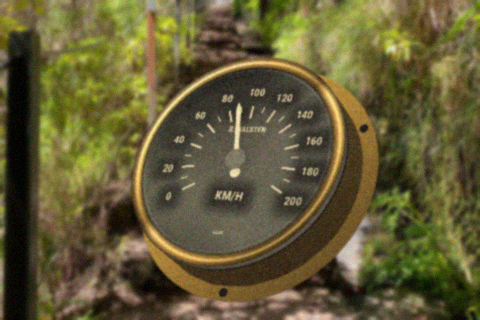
90
